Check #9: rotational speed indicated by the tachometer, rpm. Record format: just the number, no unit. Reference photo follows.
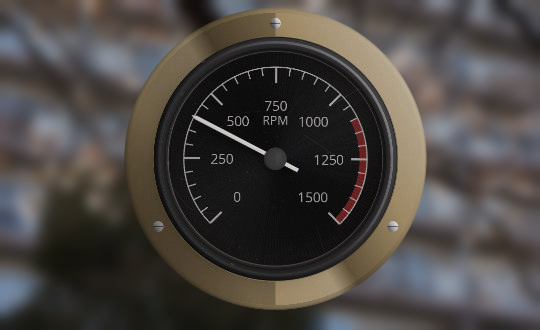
400
